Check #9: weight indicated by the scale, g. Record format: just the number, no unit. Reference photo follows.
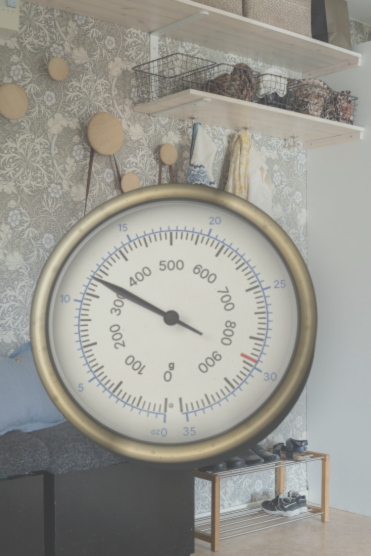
330
